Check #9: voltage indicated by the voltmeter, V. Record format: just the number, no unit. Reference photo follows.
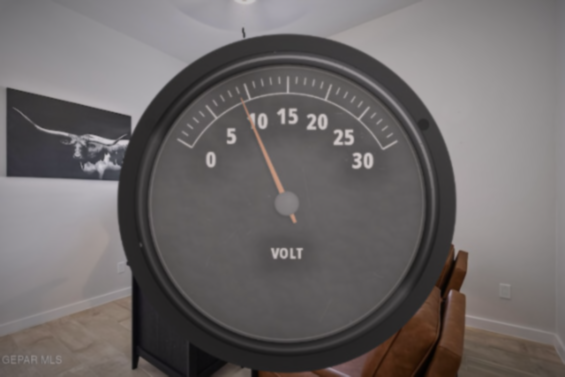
9
